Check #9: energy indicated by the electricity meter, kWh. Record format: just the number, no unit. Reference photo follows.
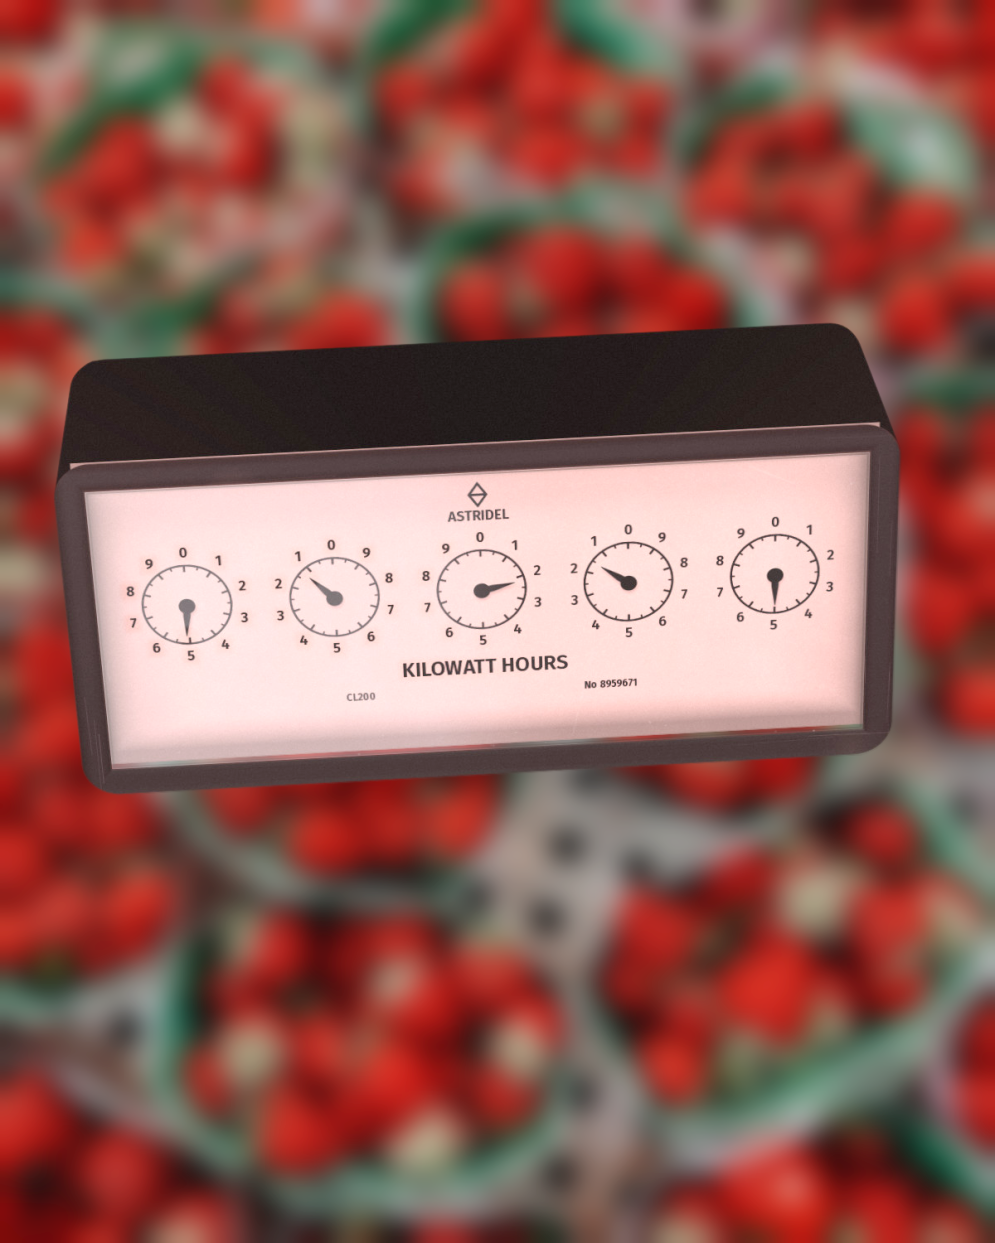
51215
